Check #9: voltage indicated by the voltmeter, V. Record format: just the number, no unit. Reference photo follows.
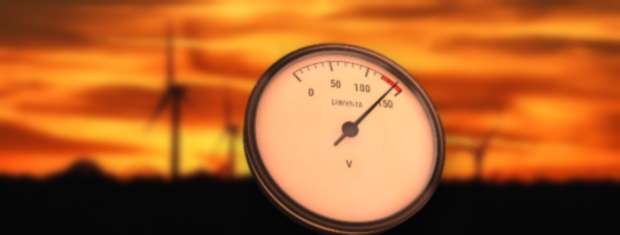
140
